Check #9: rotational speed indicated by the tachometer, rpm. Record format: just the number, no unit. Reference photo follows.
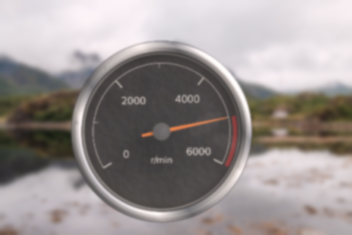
5000
